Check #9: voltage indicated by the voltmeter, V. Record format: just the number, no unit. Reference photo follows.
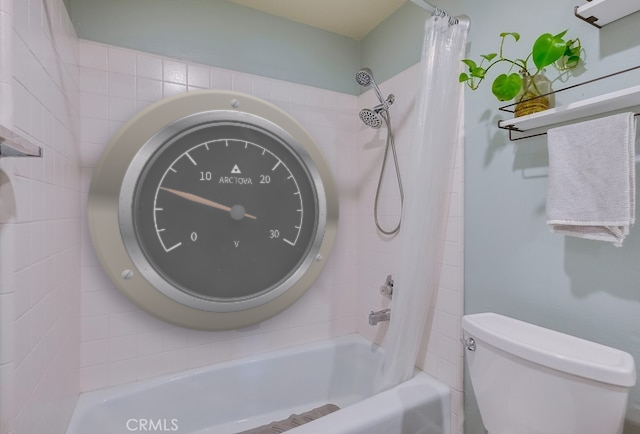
6
